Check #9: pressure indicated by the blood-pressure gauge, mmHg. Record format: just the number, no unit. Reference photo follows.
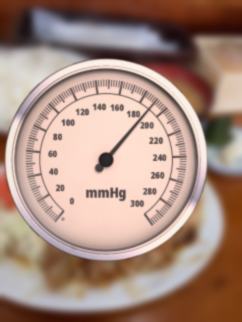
190
